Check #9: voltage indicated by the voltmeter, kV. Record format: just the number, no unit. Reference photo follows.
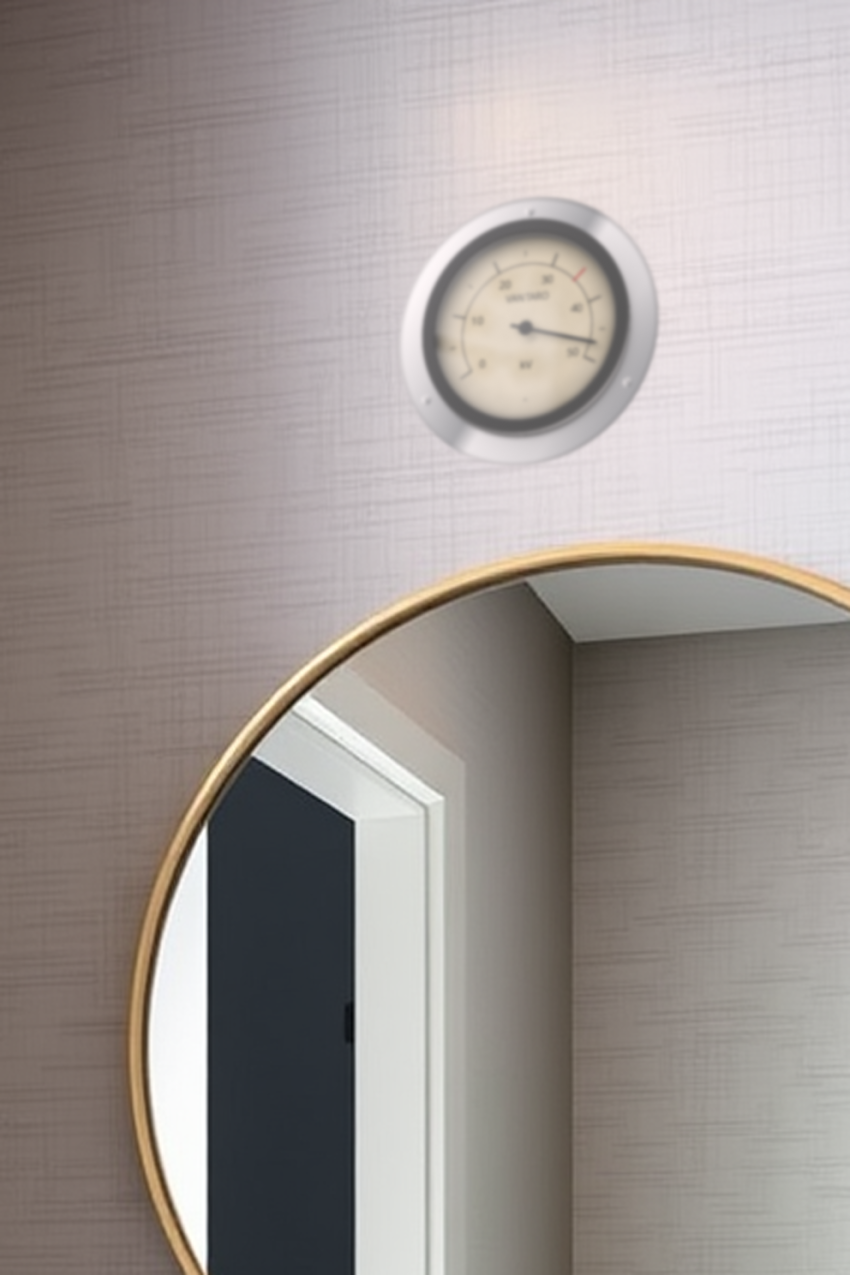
47.5
